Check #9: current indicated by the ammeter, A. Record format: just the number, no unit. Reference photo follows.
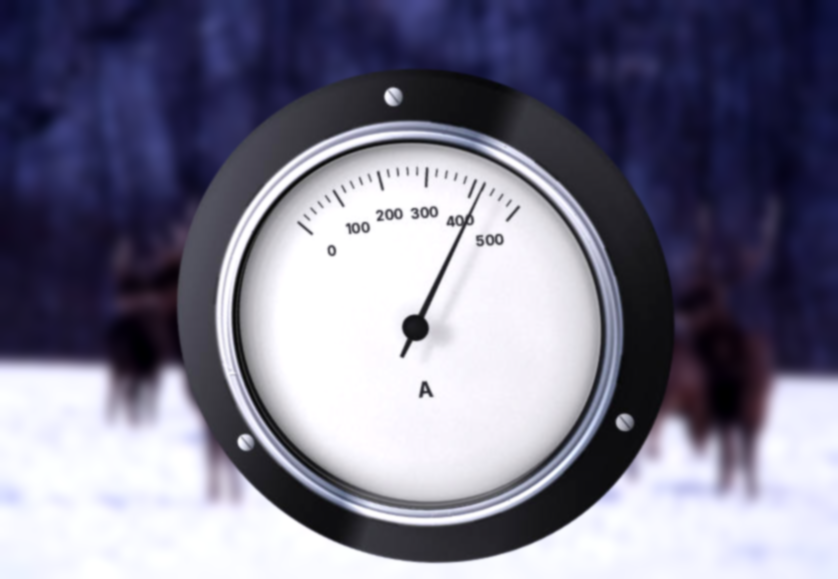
420
